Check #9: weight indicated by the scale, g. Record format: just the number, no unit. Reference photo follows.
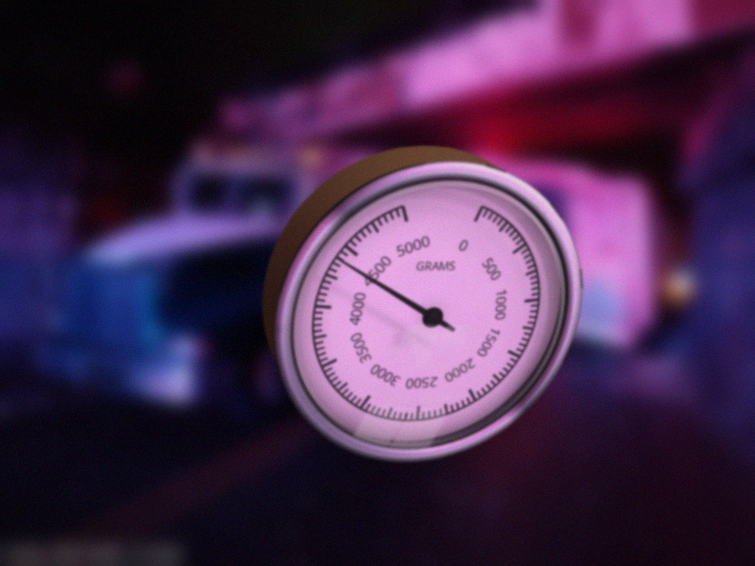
4400
